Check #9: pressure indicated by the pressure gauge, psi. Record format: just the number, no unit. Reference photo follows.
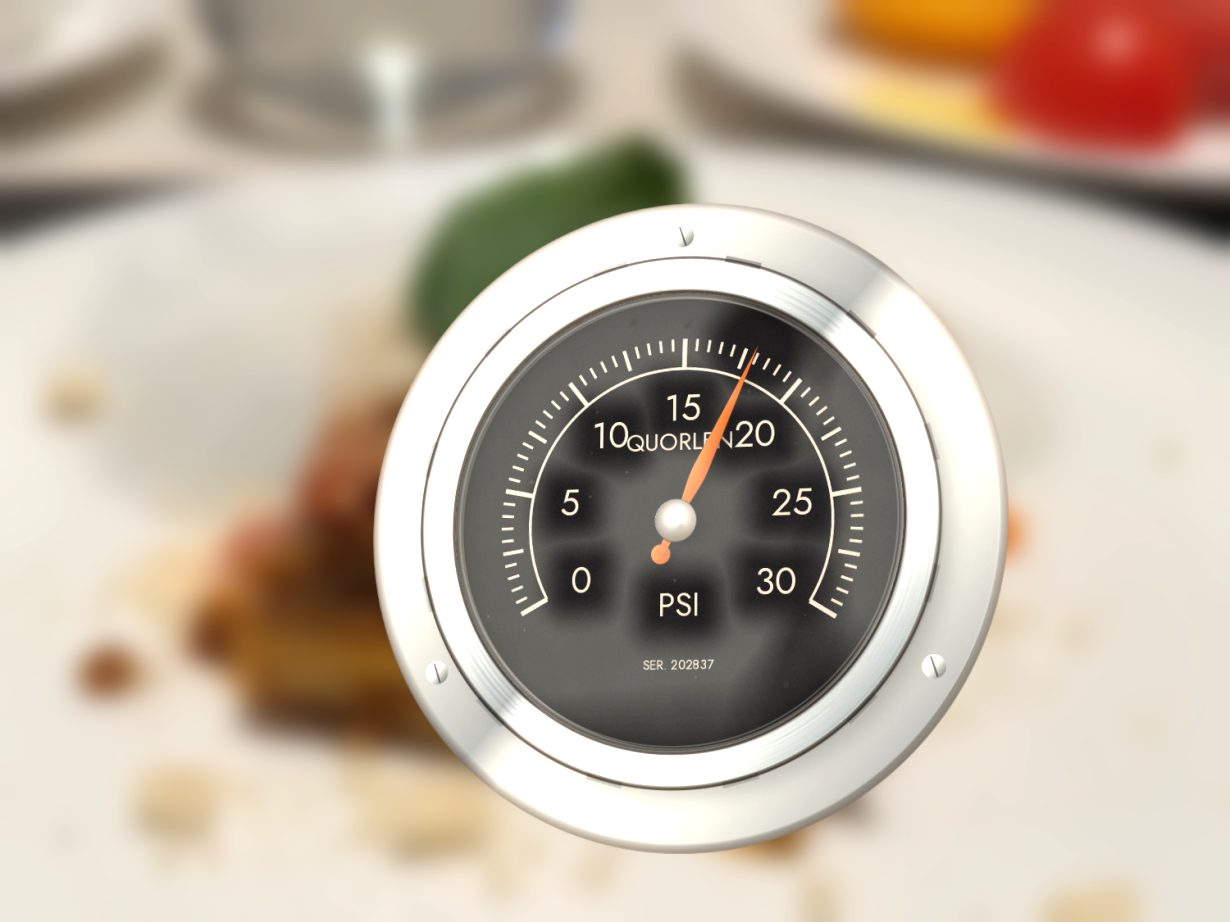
18
